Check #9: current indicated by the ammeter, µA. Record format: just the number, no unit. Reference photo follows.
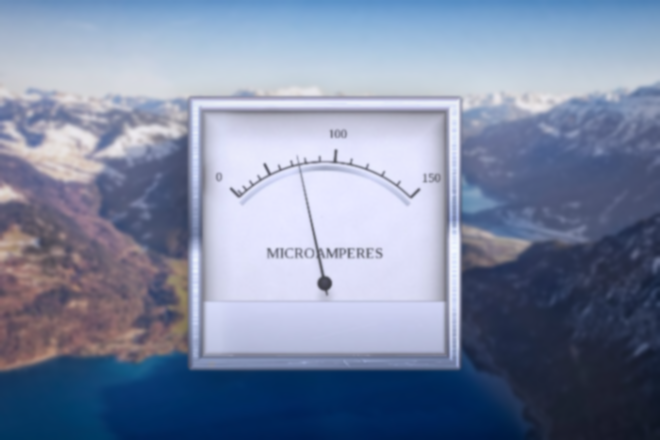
75
